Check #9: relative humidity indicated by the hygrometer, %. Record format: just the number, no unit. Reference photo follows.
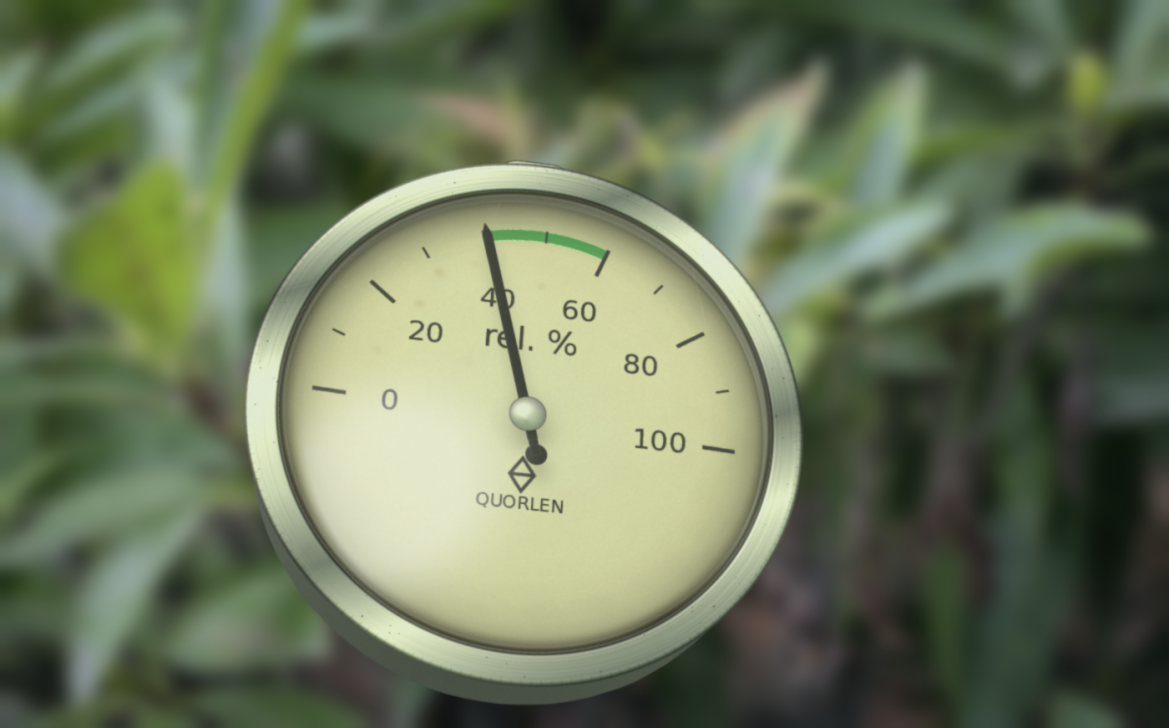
40
